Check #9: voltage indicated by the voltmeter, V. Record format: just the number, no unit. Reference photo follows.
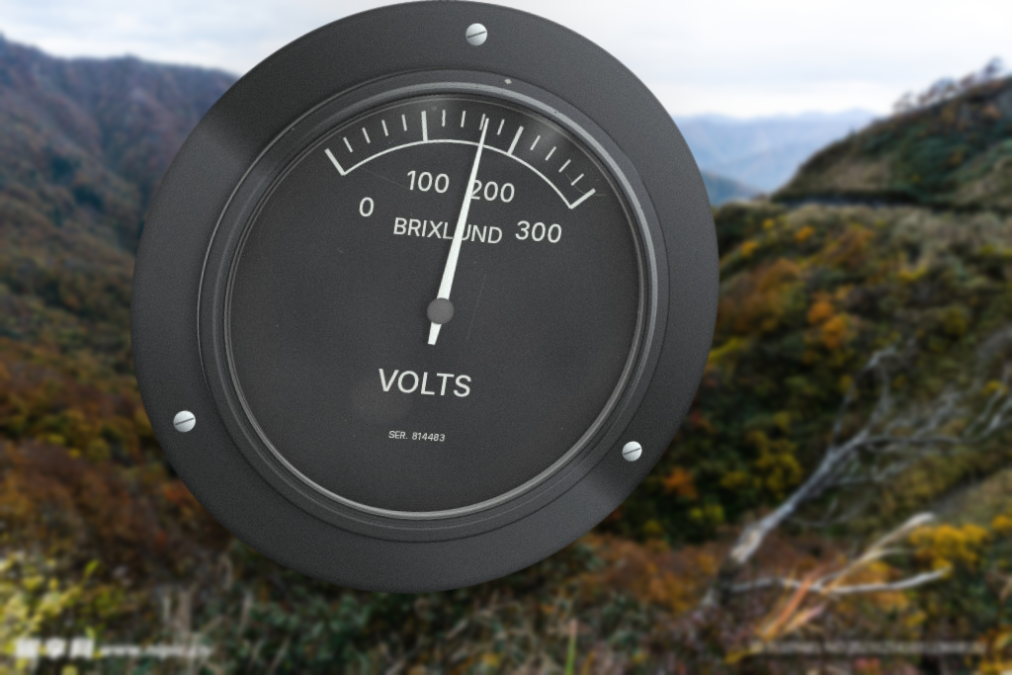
160
